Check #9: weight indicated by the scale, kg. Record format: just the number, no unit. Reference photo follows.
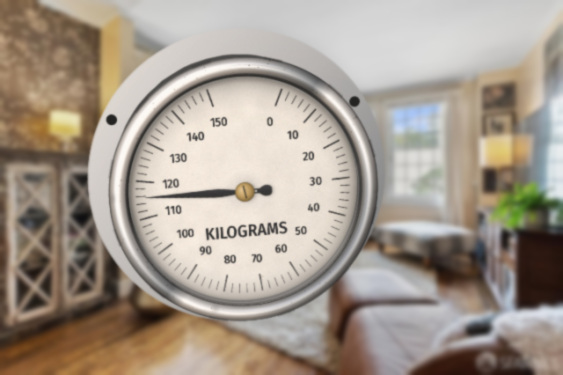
116
